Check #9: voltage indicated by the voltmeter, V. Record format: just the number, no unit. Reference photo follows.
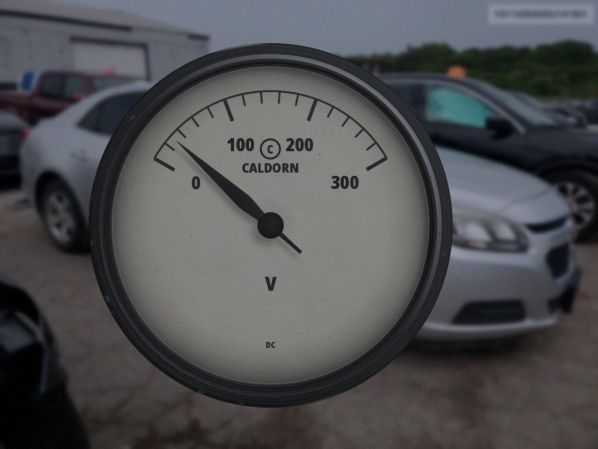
30
